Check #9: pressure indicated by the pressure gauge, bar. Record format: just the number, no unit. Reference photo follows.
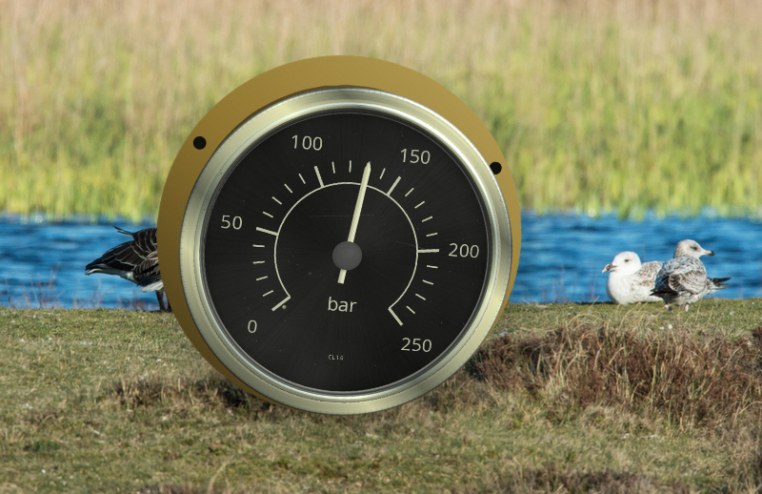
130
